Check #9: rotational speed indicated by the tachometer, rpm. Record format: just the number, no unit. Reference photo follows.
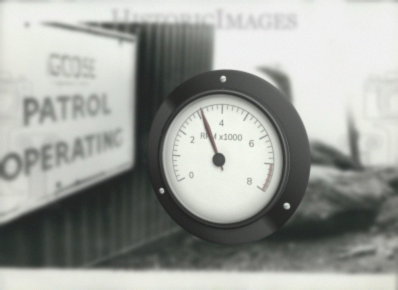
3200
